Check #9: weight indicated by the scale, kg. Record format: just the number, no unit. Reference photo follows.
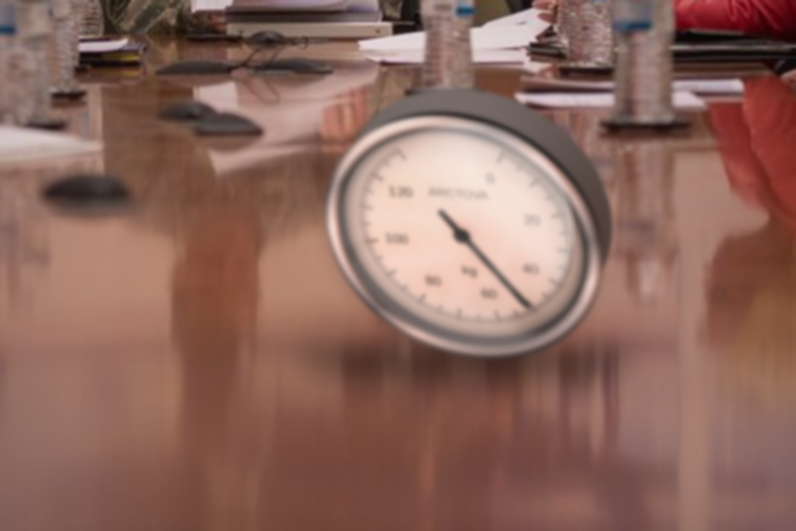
50
